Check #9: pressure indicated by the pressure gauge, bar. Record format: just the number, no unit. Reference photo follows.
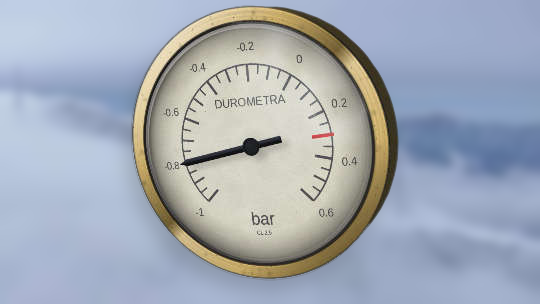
-0.8
